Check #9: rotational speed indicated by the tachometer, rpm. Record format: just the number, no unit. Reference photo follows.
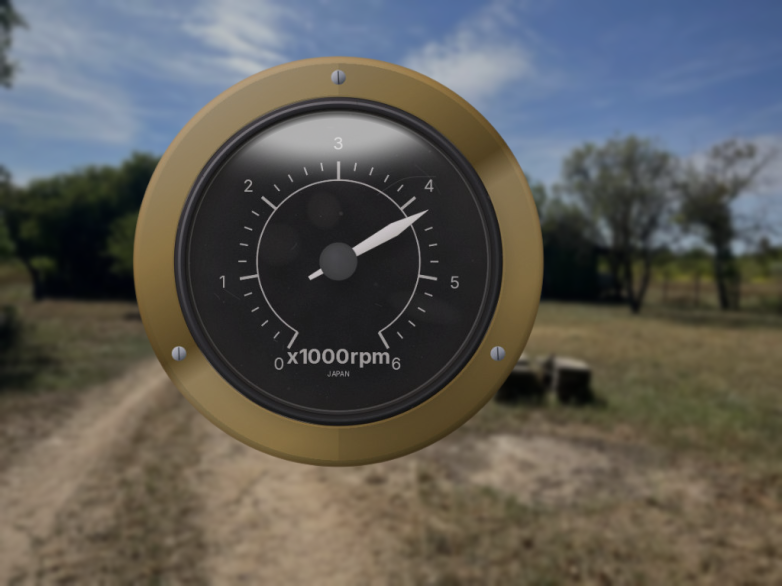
4200
